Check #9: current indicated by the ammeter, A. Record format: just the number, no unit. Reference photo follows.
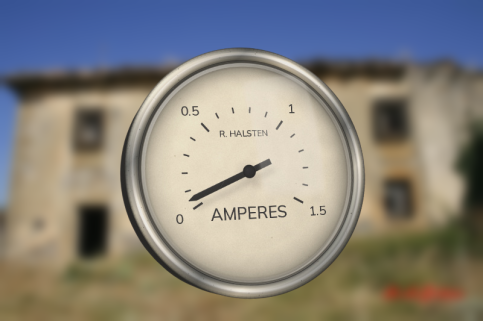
0.05
